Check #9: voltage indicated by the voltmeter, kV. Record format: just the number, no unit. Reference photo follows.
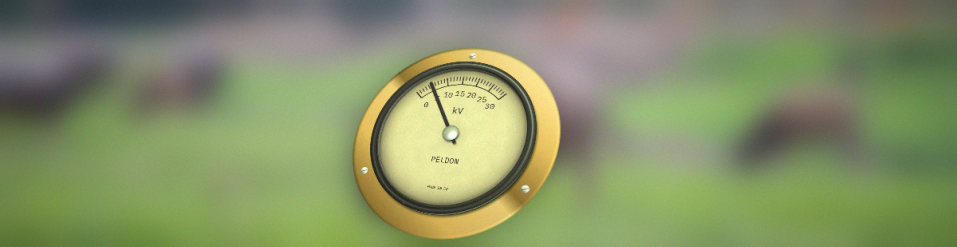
5
